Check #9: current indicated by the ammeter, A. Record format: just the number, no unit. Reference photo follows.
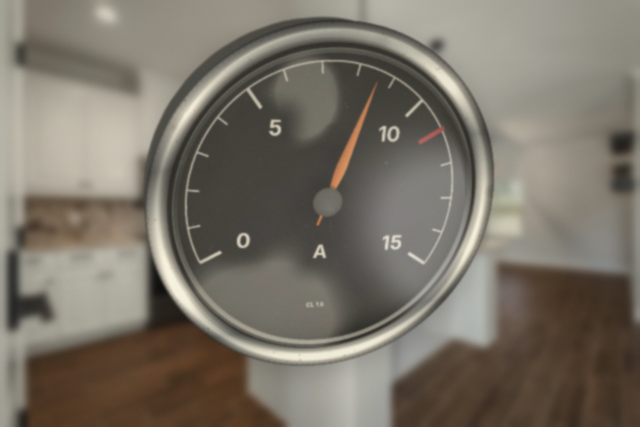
8.5
